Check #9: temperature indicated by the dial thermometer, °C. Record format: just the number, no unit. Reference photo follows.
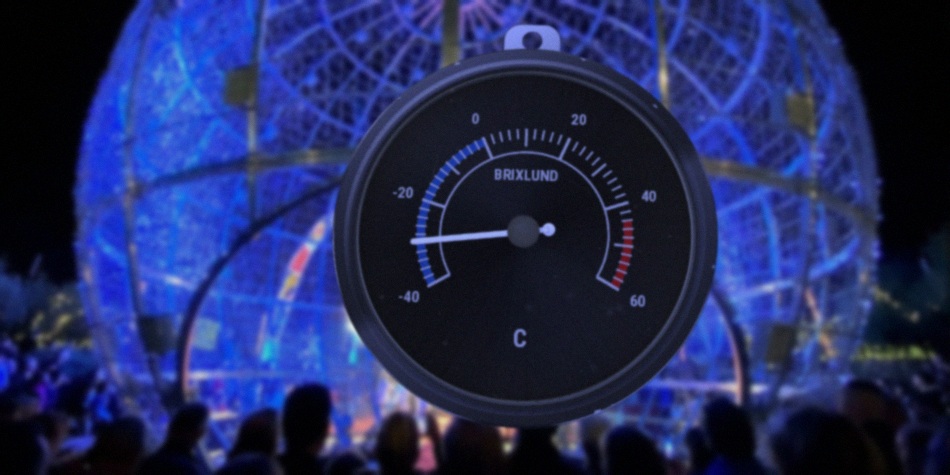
-30
